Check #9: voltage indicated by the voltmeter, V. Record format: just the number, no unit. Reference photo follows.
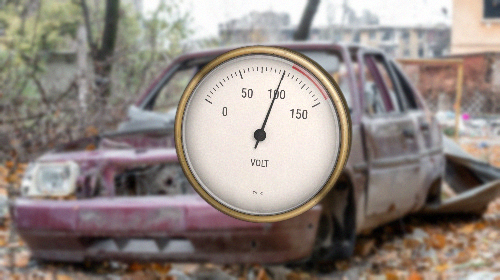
100
